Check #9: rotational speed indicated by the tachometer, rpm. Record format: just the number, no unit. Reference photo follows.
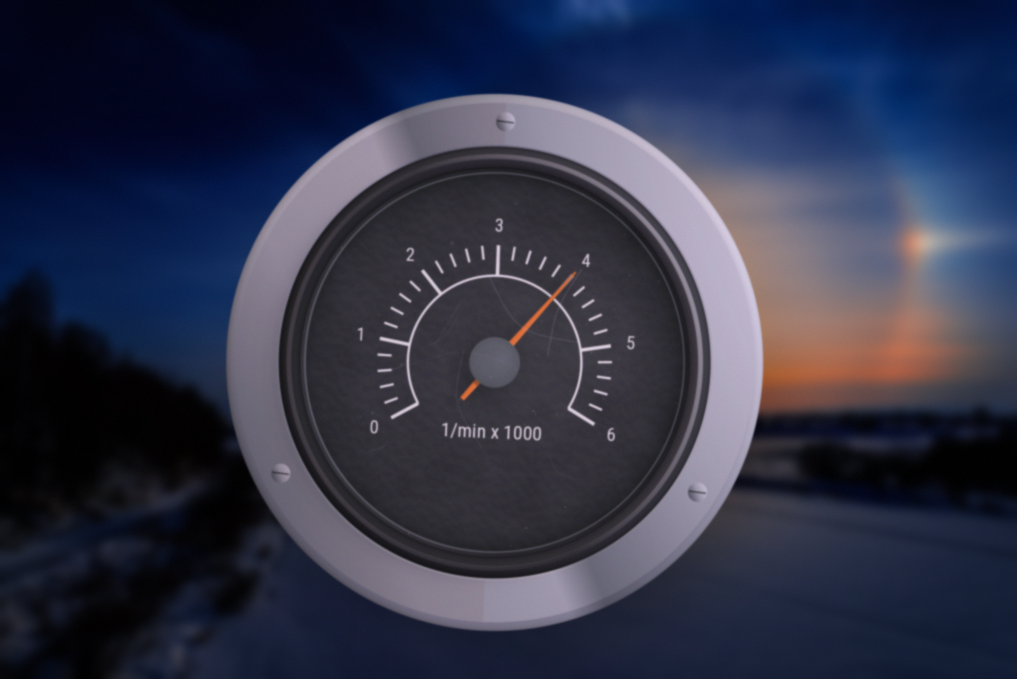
4000
